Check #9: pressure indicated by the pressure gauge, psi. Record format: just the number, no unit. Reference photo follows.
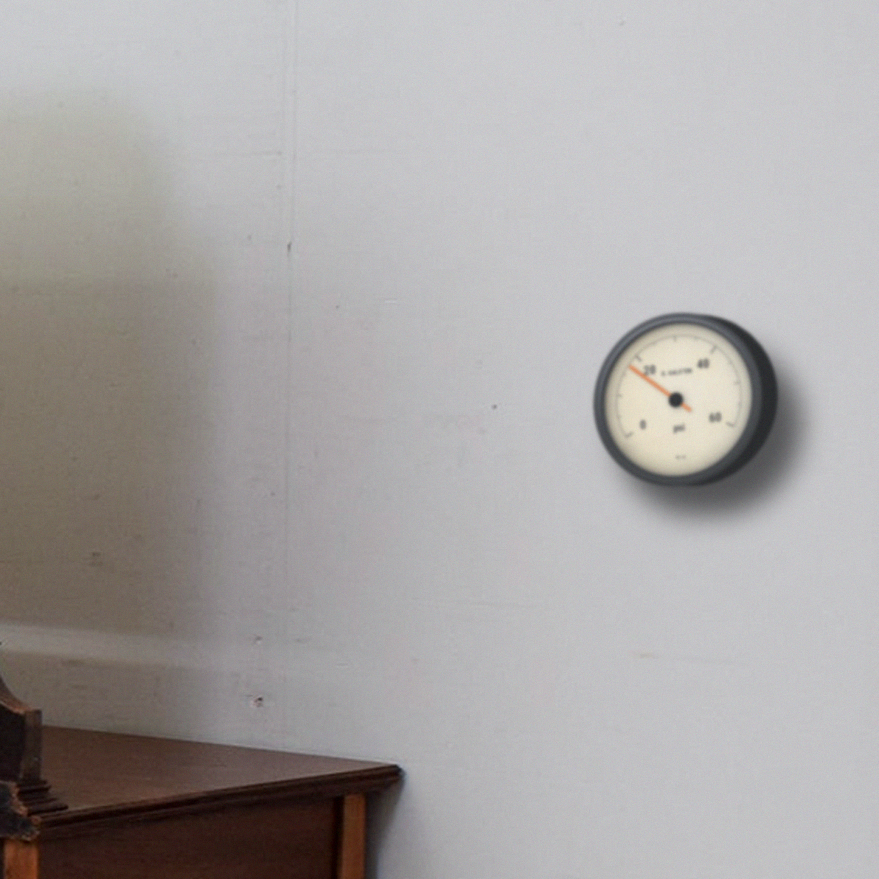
17.5
